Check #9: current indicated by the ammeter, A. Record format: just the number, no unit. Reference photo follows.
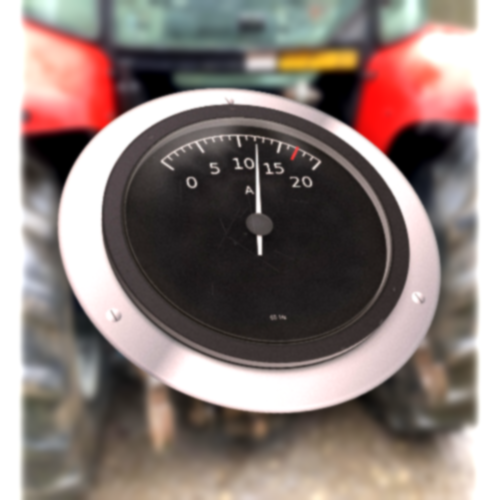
12
